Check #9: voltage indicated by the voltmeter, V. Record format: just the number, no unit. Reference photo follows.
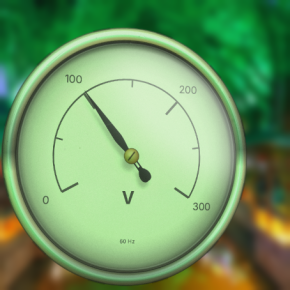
100
